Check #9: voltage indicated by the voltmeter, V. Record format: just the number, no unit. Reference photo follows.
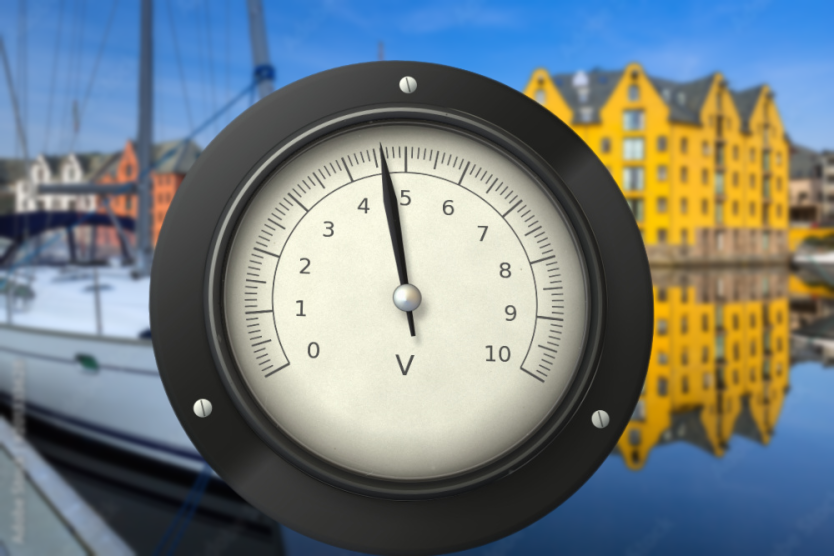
4.6
